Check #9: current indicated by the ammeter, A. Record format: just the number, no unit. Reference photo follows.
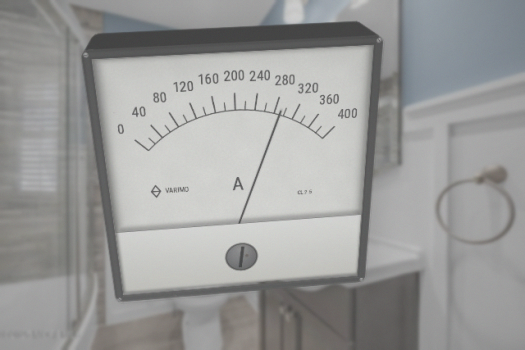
290
